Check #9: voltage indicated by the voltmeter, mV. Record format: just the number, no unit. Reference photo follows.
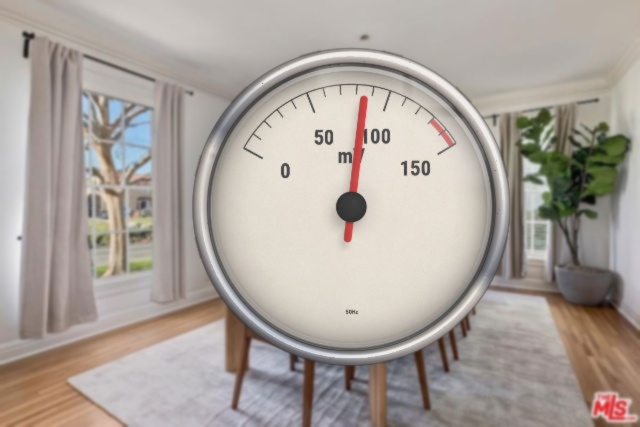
85
